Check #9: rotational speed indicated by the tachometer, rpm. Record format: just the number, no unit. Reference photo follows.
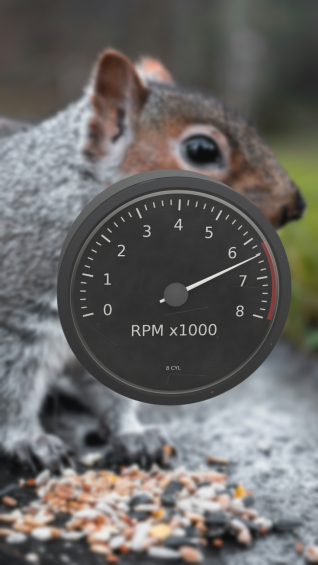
6400
